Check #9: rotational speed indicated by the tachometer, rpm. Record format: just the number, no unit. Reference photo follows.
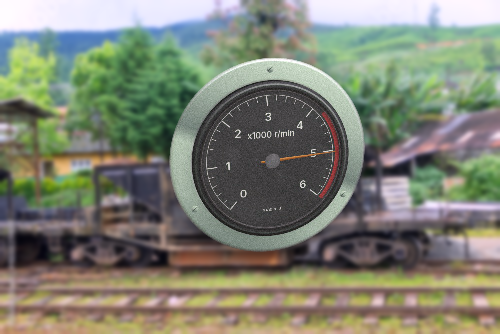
5000
